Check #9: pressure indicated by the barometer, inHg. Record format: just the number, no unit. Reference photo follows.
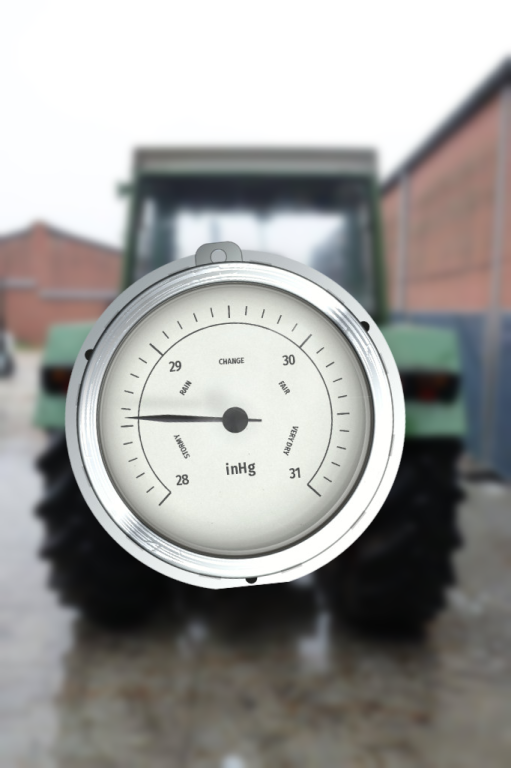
28.55
